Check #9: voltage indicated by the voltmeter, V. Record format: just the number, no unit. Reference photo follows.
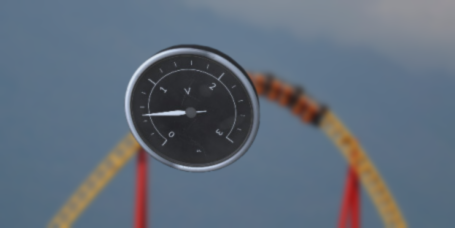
0.5
